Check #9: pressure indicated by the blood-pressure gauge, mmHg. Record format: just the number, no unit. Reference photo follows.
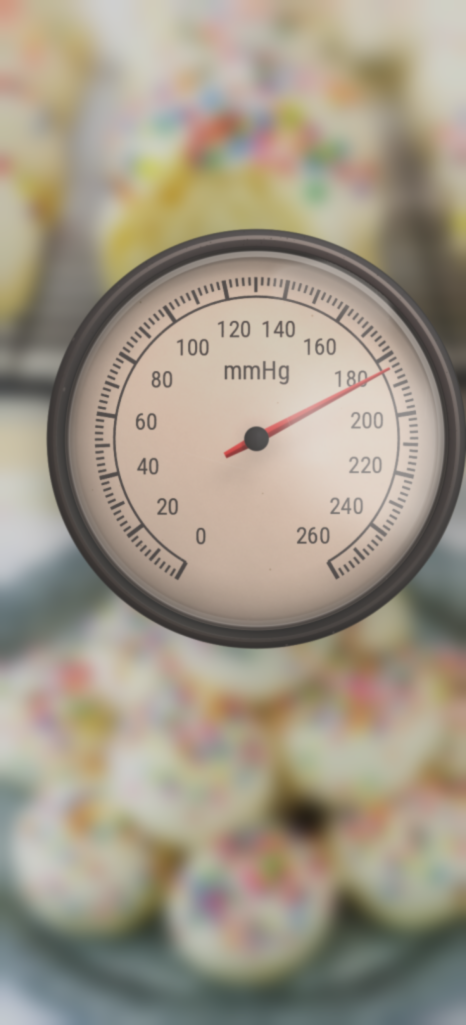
184
